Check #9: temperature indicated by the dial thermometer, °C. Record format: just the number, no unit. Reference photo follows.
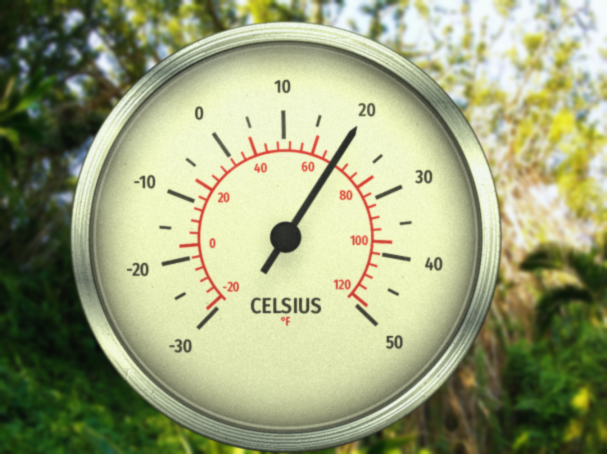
20
